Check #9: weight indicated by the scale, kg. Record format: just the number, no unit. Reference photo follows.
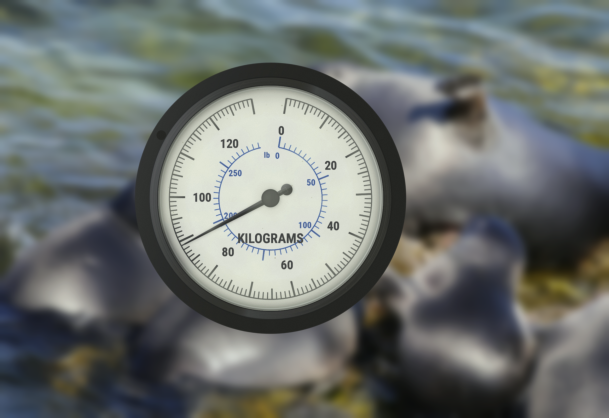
89
